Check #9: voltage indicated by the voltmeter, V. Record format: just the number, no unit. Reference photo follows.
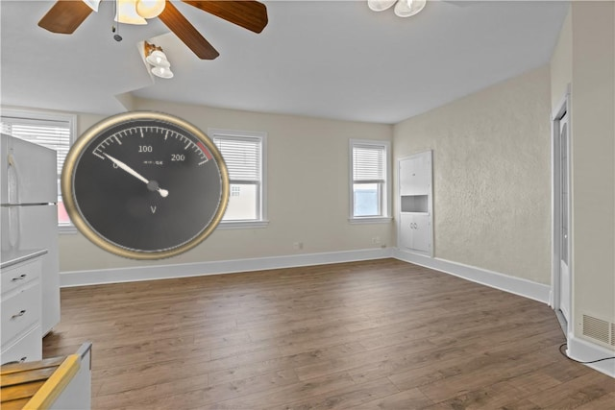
10
